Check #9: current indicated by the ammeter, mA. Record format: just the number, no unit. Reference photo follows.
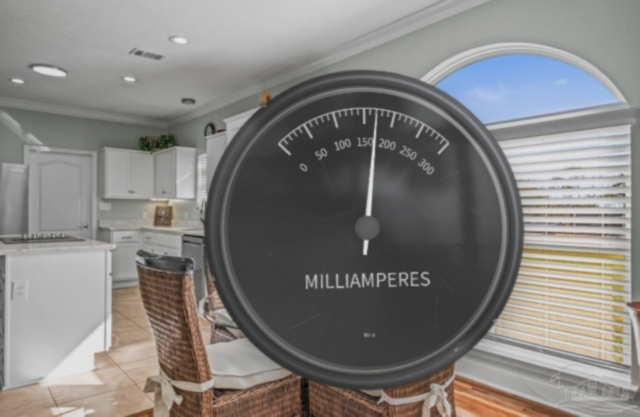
170
